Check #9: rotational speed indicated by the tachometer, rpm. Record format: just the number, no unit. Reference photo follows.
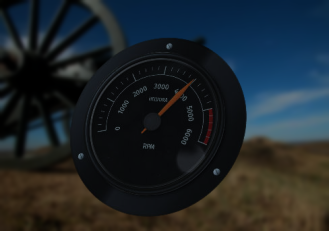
4000
